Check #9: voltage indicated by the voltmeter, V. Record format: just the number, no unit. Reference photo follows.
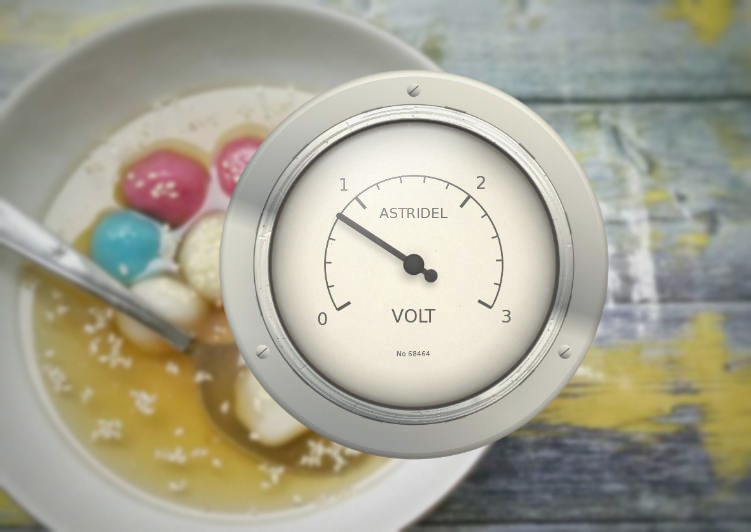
0.8
